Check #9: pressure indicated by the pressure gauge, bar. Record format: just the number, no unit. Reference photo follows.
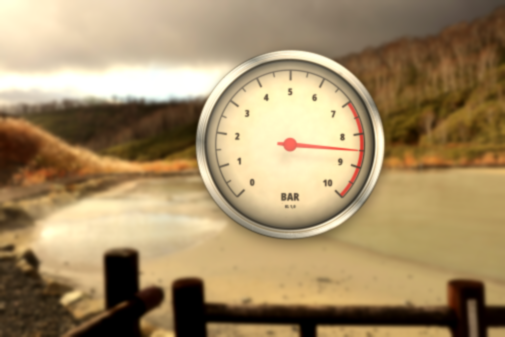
8.5
